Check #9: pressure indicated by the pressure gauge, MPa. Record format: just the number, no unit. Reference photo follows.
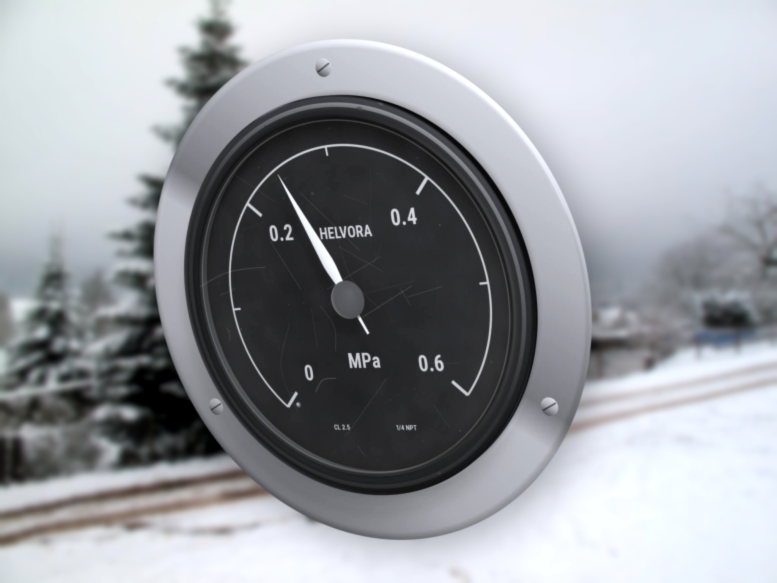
0.25
